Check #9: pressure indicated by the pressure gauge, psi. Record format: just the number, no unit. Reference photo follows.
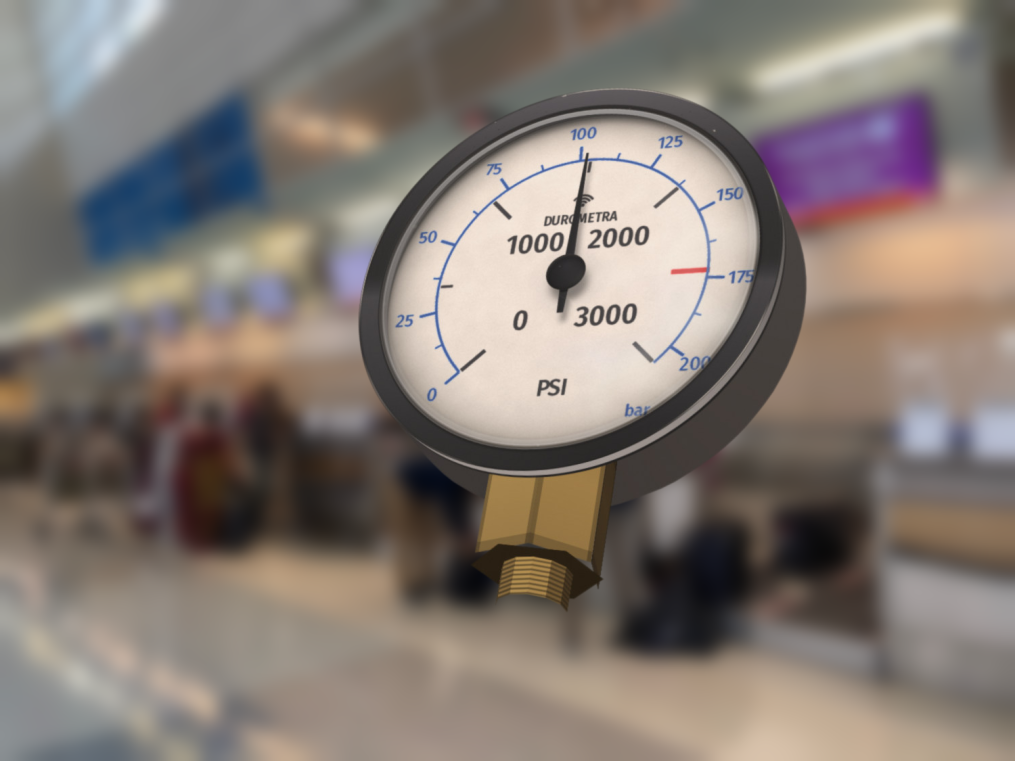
1500
